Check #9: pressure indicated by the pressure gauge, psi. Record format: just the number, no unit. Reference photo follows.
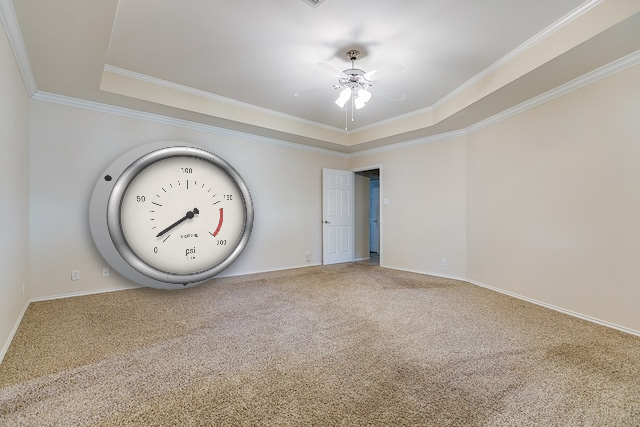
10
